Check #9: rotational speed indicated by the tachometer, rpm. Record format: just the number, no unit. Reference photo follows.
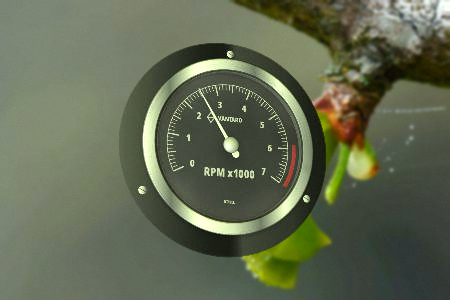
2500
